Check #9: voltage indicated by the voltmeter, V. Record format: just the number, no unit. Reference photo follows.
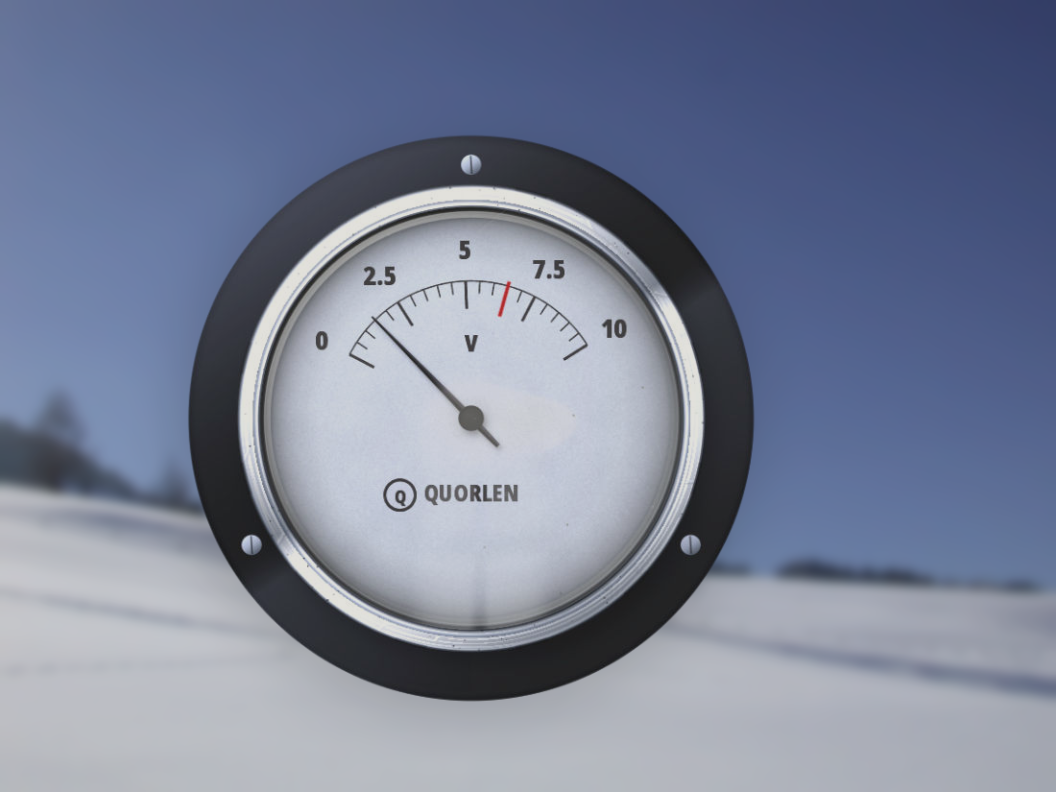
1.5
